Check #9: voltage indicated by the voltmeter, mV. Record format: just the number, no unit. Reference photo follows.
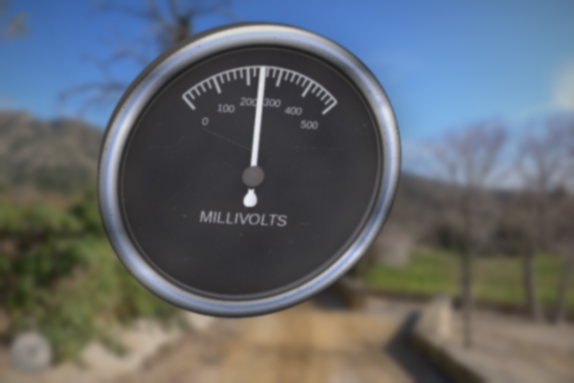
240
